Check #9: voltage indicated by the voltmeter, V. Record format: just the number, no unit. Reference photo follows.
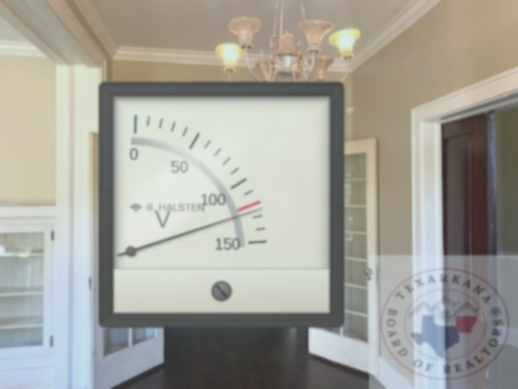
125
